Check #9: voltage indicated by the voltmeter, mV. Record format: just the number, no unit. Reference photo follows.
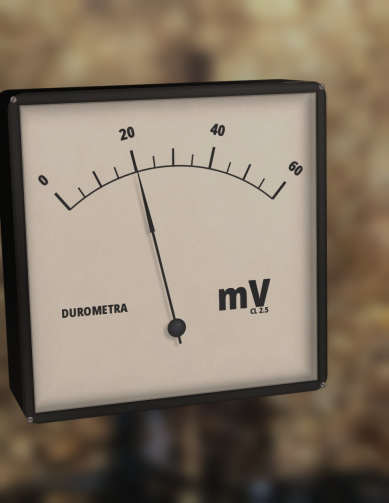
20
